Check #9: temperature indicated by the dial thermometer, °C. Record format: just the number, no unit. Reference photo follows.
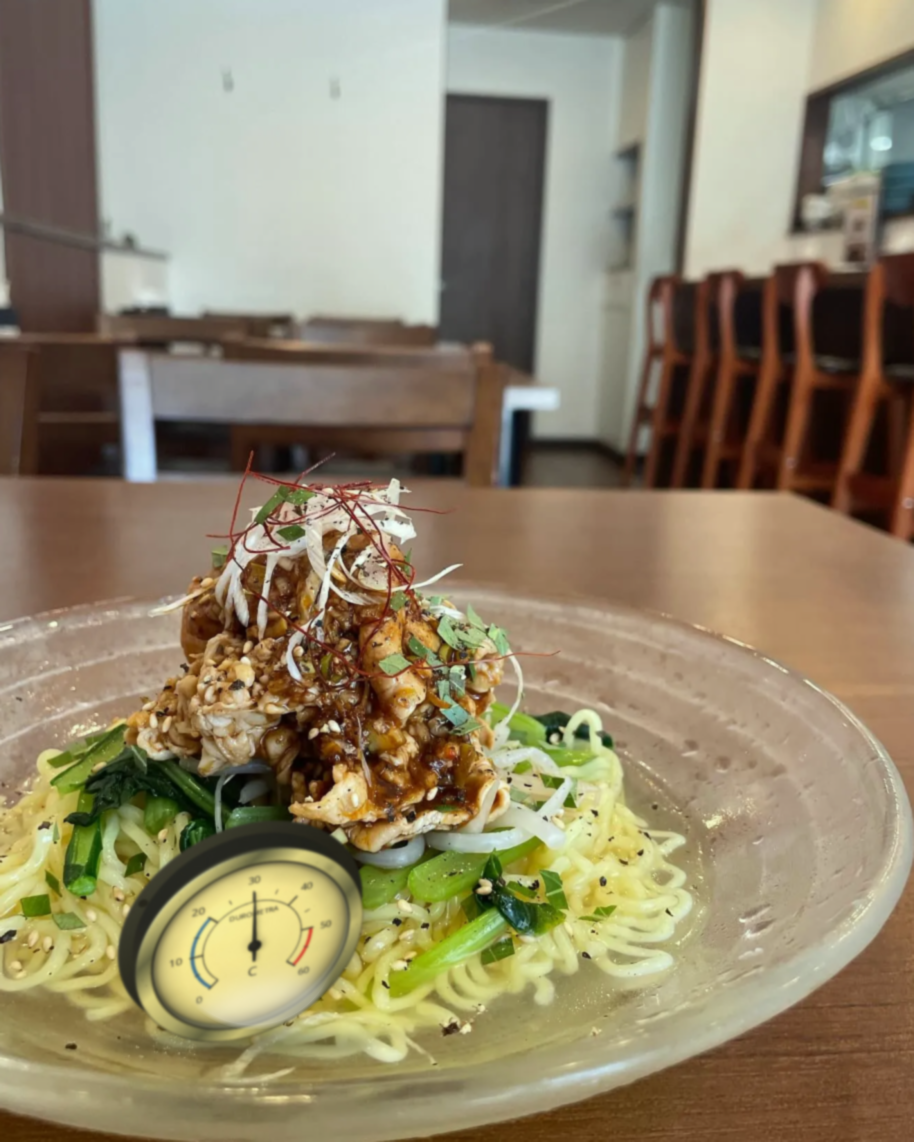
30
